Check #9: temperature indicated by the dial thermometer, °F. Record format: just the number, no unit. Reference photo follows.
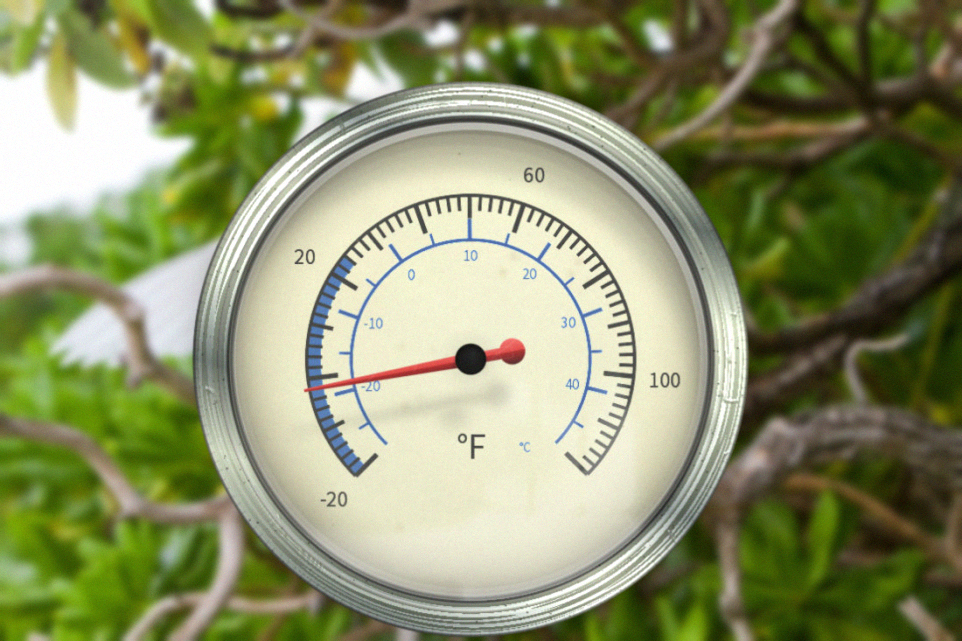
-2
